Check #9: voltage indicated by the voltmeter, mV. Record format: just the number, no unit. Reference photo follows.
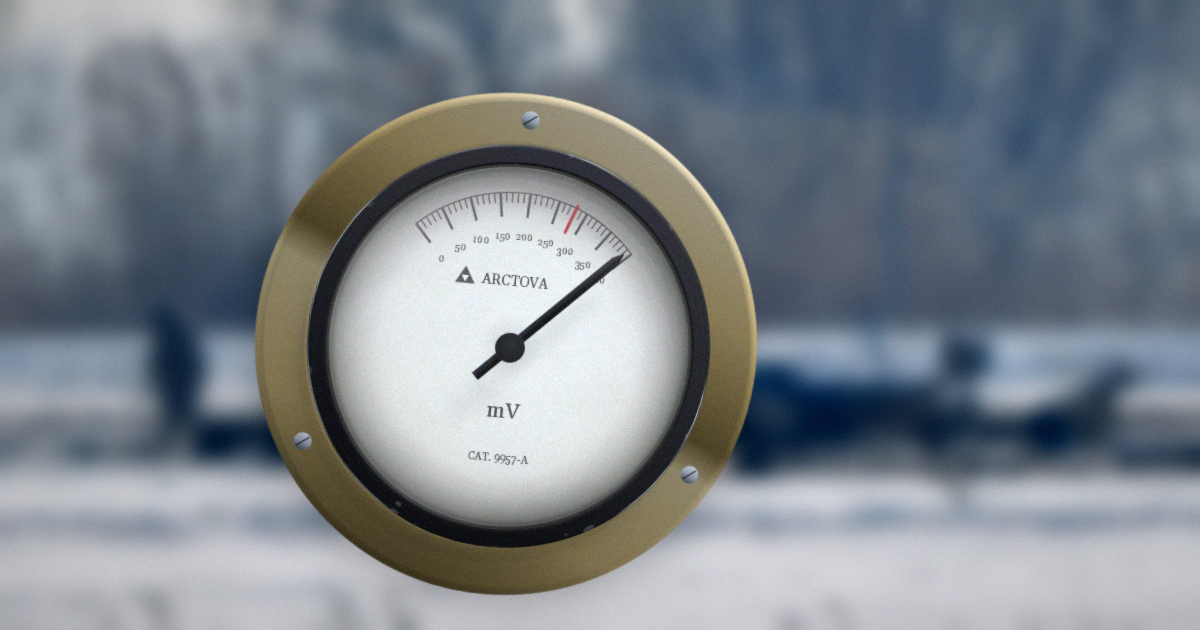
390
